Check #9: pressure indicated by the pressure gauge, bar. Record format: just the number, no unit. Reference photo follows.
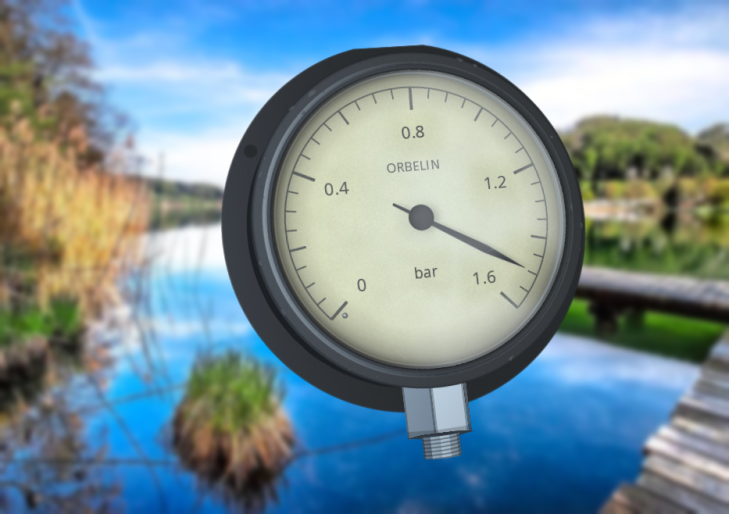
1.5
